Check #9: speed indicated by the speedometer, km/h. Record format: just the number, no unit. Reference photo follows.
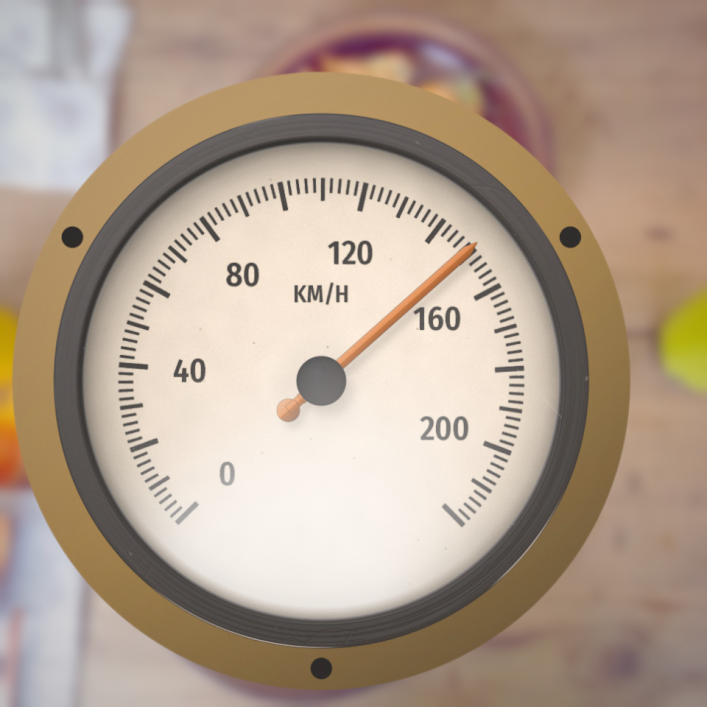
149
